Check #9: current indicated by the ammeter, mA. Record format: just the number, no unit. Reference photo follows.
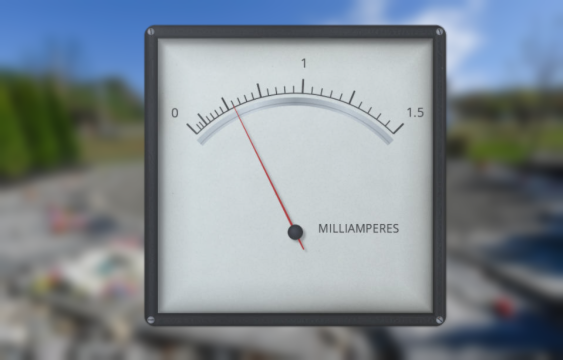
0.55
